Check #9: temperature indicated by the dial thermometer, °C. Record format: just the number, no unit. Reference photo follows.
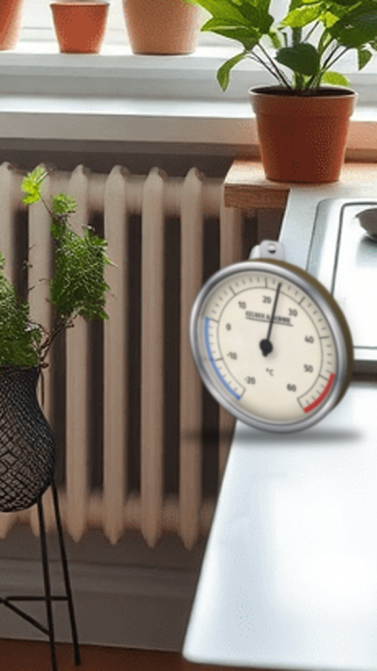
24
